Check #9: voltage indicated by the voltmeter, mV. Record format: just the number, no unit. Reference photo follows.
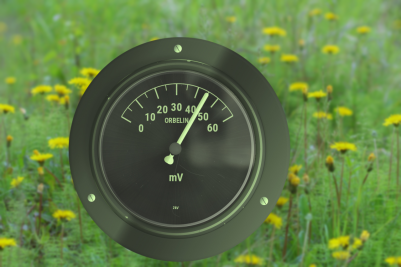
45
